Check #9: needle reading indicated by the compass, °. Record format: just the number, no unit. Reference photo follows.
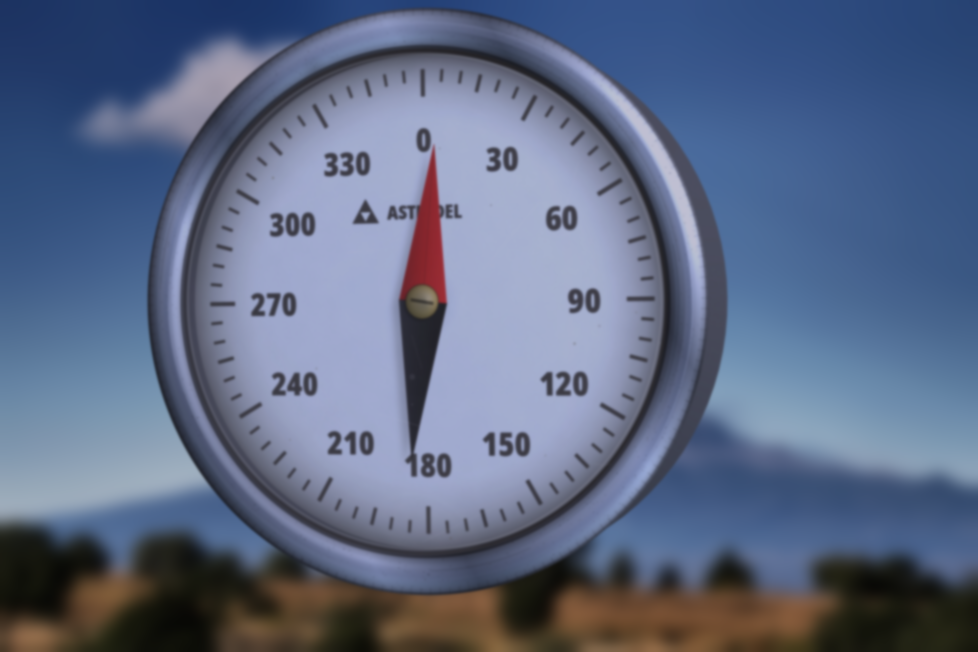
5
